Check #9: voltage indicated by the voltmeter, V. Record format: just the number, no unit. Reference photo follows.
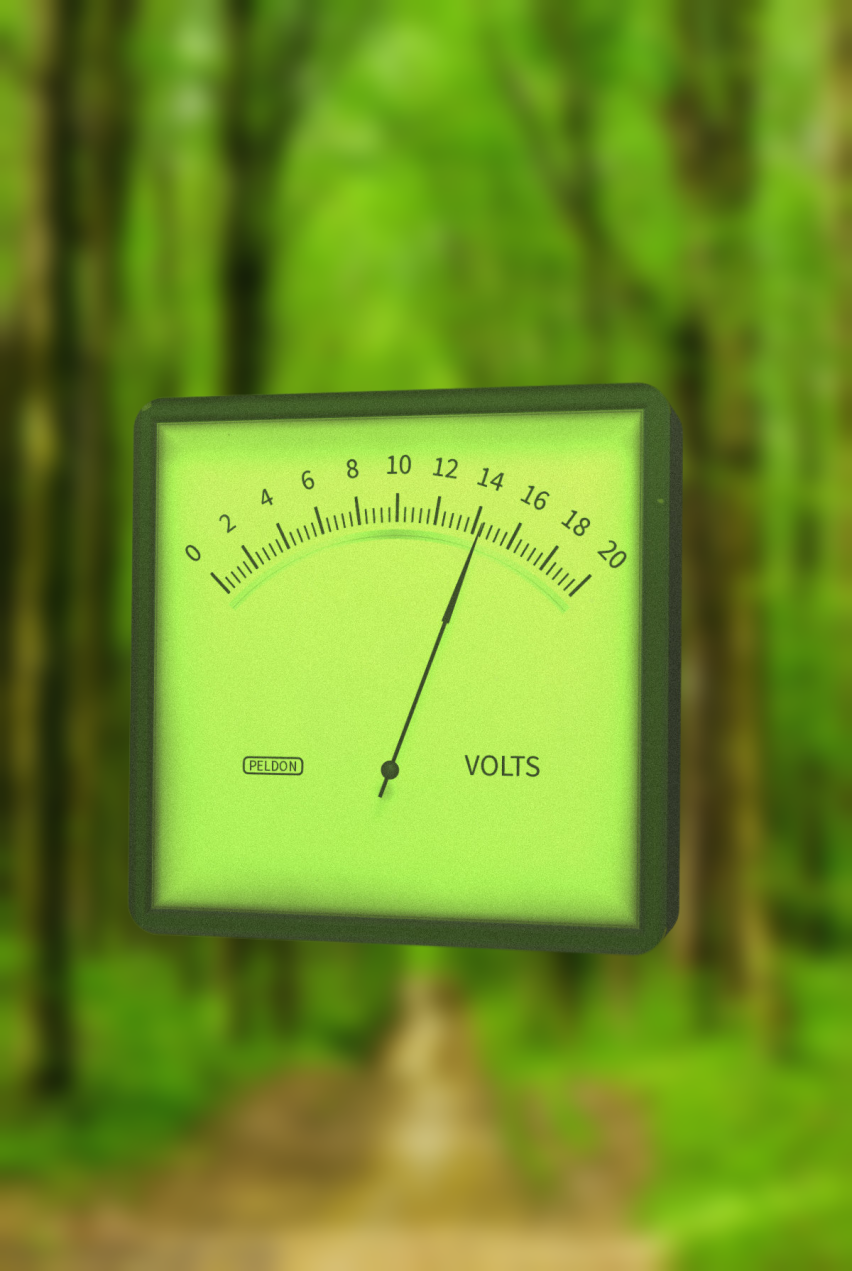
14.4
